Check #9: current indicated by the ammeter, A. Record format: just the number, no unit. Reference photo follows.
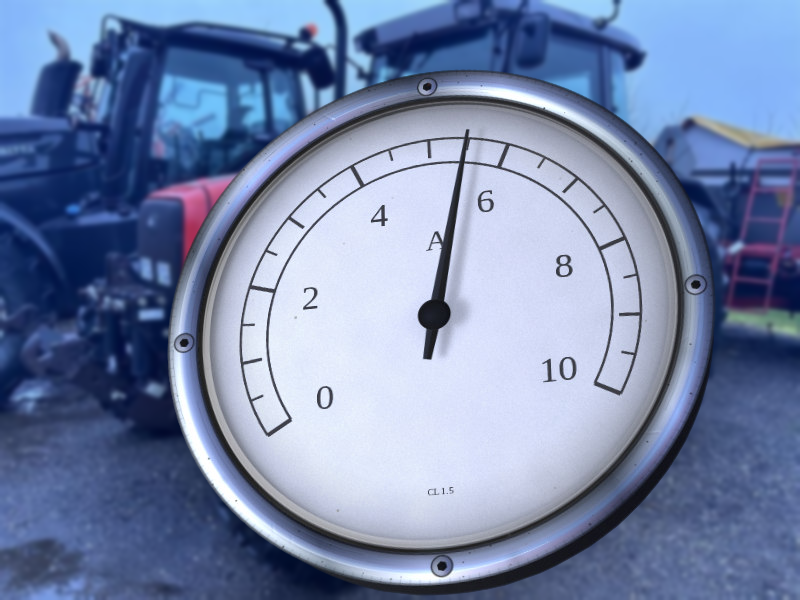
5.5
